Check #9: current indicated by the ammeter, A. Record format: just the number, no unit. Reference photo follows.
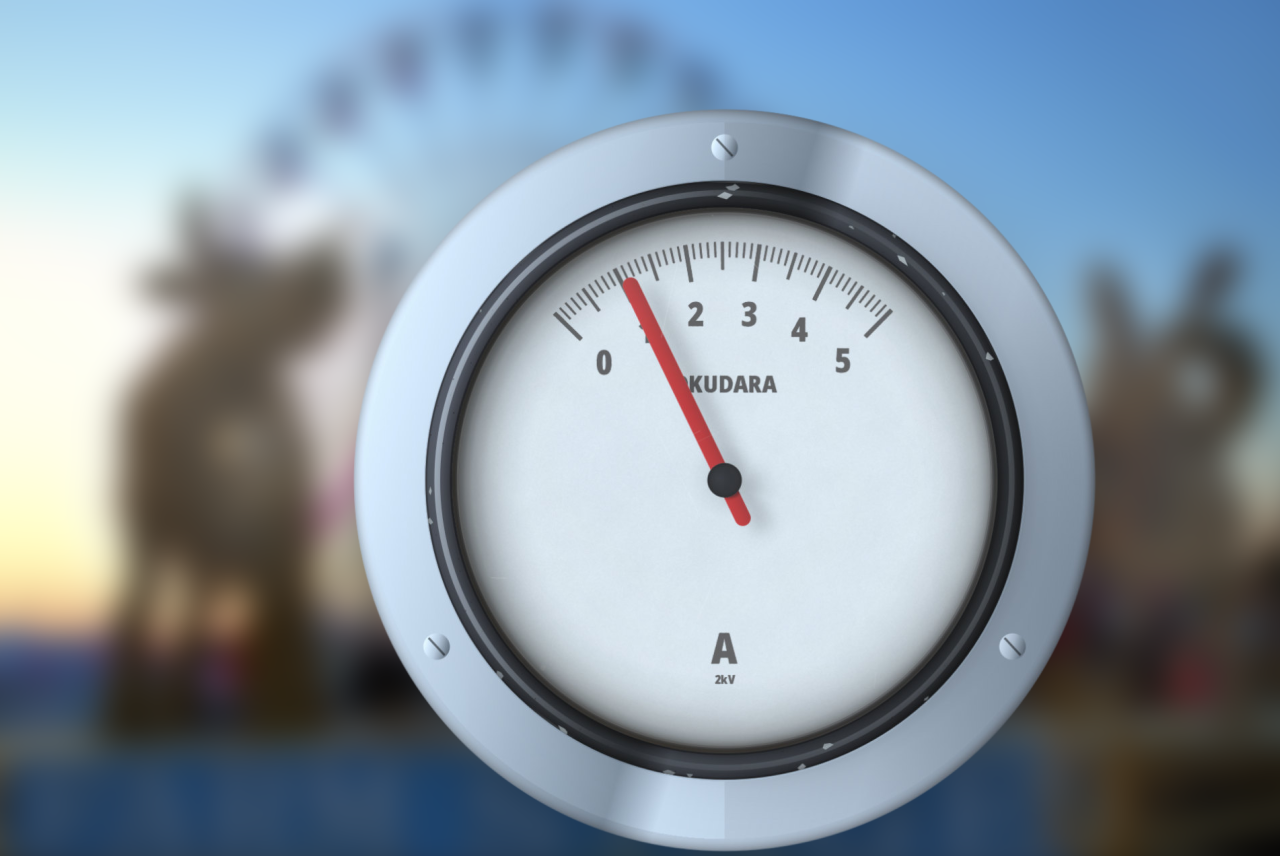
1.1
